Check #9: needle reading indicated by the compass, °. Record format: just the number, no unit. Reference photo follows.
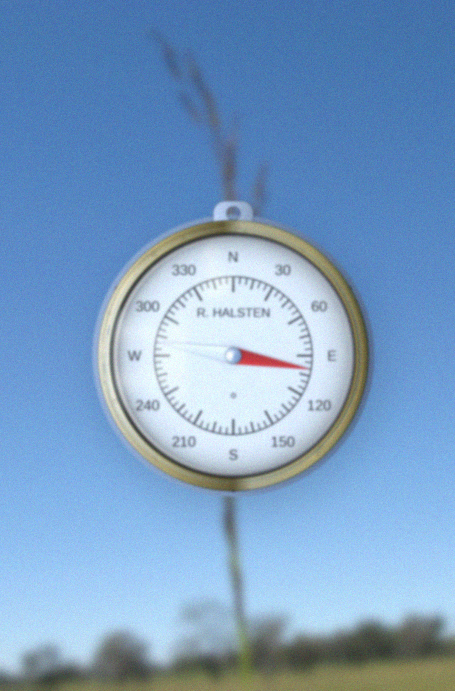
100
